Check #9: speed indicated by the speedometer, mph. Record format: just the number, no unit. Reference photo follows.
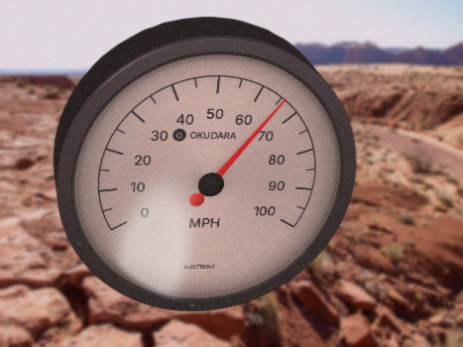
65
